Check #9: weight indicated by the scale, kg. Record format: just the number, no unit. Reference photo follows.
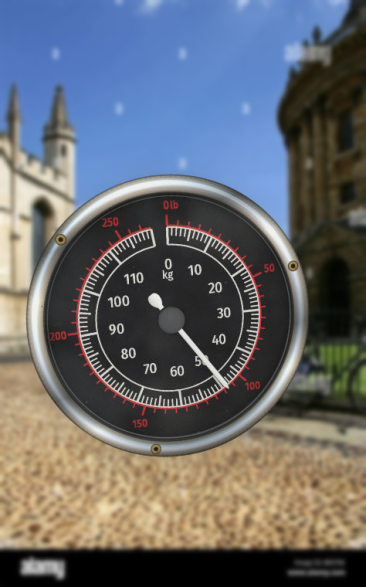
49
